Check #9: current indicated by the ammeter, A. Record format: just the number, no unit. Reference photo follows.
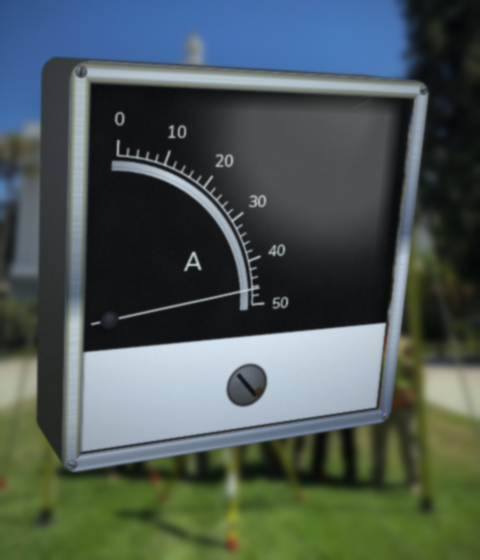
46
